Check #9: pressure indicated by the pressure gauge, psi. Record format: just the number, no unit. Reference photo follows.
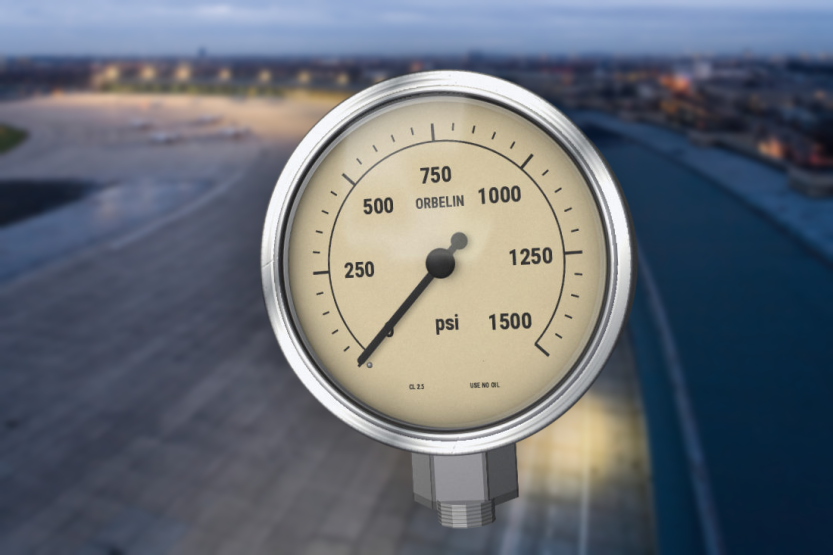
0
